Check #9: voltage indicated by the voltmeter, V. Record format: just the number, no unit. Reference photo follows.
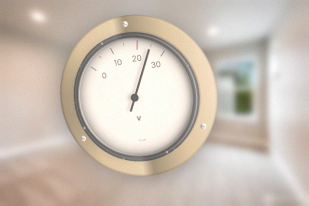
25
